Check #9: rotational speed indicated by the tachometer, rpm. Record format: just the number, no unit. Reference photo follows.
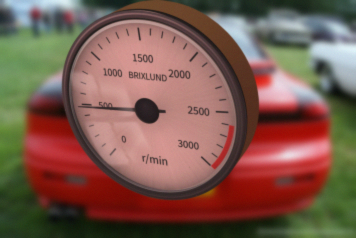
500
